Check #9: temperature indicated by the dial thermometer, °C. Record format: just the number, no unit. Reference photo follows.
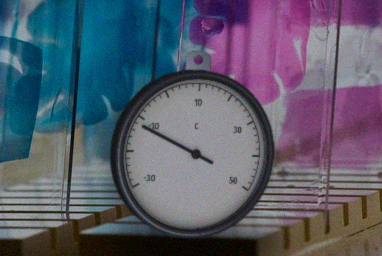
-12
